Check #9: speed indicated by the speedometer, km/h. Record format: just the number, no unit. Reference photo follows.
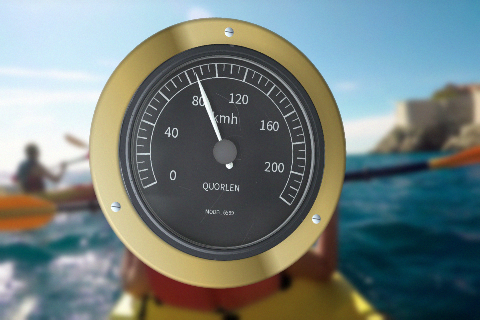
85
